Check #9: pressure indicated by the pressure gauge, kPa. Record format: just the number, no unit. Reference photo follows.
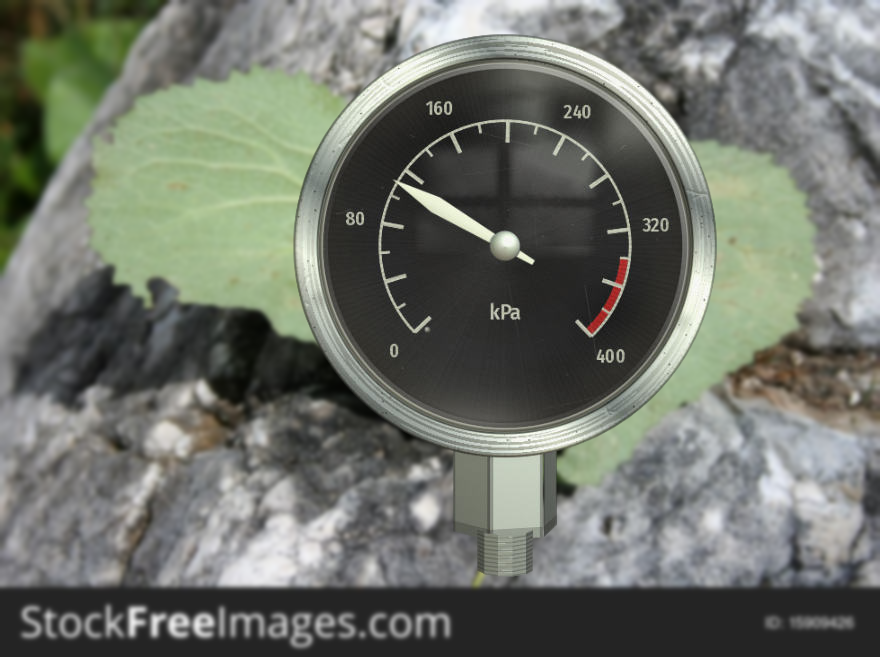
110
